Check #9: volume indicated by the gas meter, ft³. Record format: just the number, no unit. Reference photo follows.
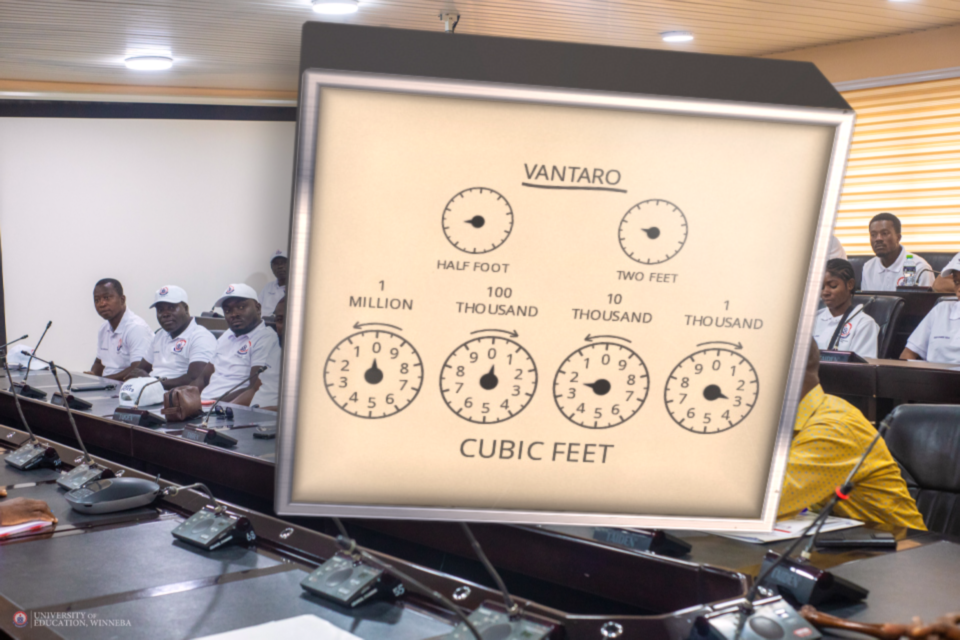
2300
